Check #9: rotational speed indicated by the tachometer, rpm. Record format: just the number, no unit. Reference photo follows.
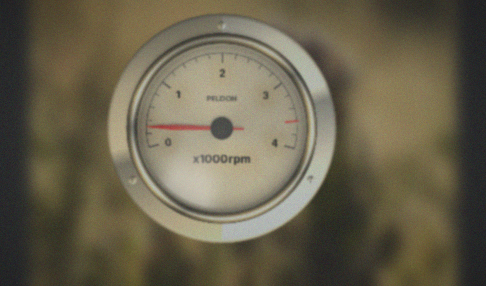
300
